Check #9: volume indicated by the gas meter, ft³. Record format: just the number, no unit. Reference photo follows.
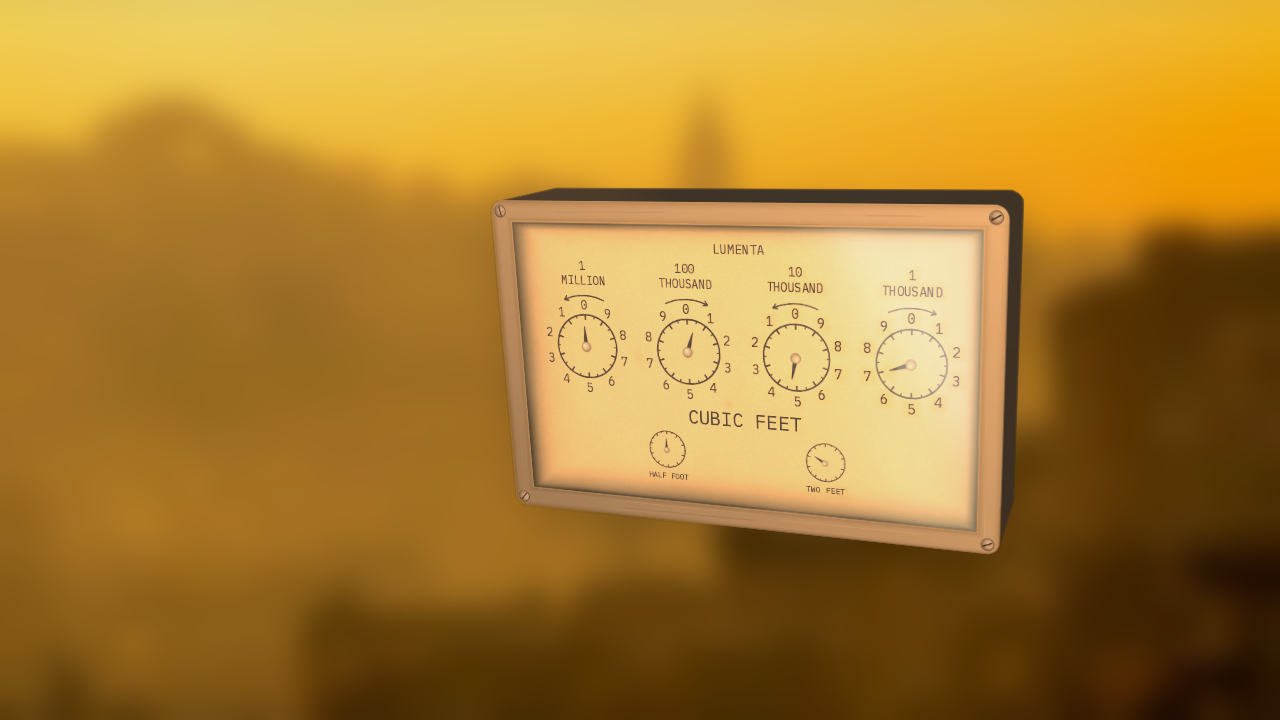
4700
